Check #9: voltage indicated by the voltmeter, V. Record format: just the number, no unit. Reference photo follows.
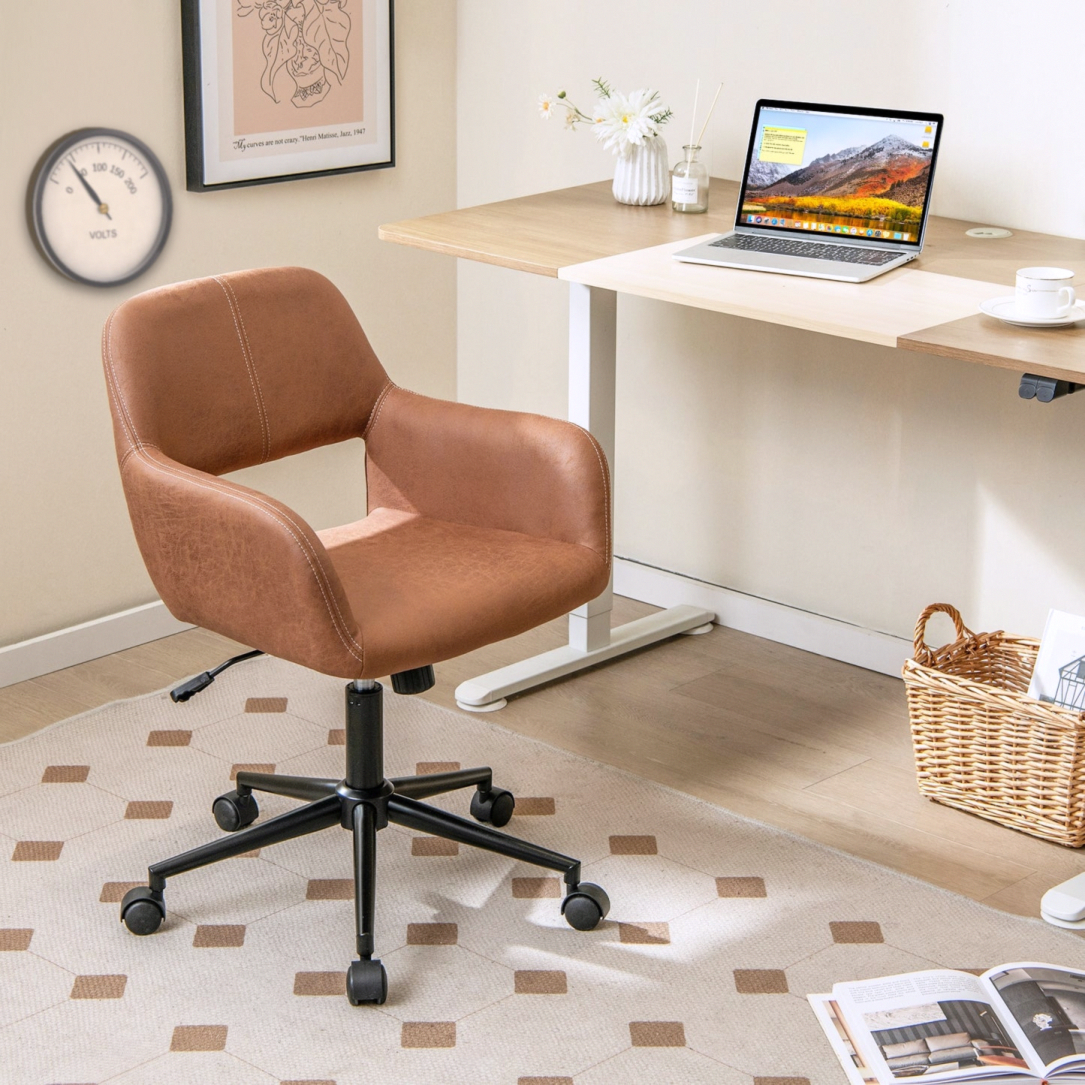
40
